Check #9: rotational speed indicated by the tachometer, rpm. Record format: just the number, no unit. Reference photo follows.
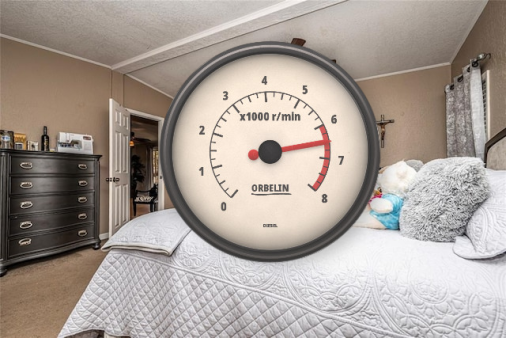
6500
